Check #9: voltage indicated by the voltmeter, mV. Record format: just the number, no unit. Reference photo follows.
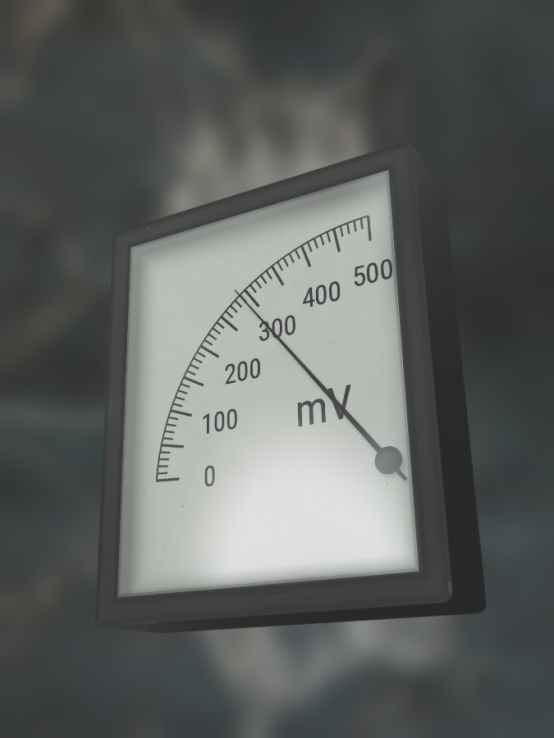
290
